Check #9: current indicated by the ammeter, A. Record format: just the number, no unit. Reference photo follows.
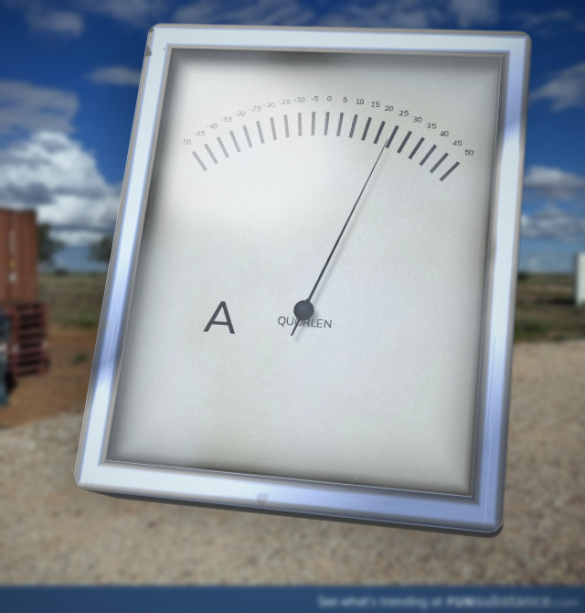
25
